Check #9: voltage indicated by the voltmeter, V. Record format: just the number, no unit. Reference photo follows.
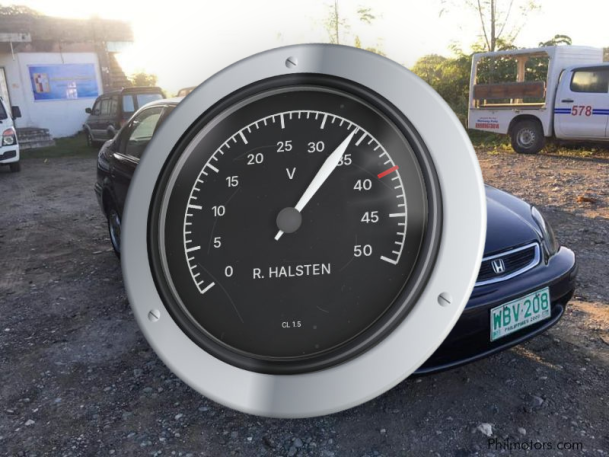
34
